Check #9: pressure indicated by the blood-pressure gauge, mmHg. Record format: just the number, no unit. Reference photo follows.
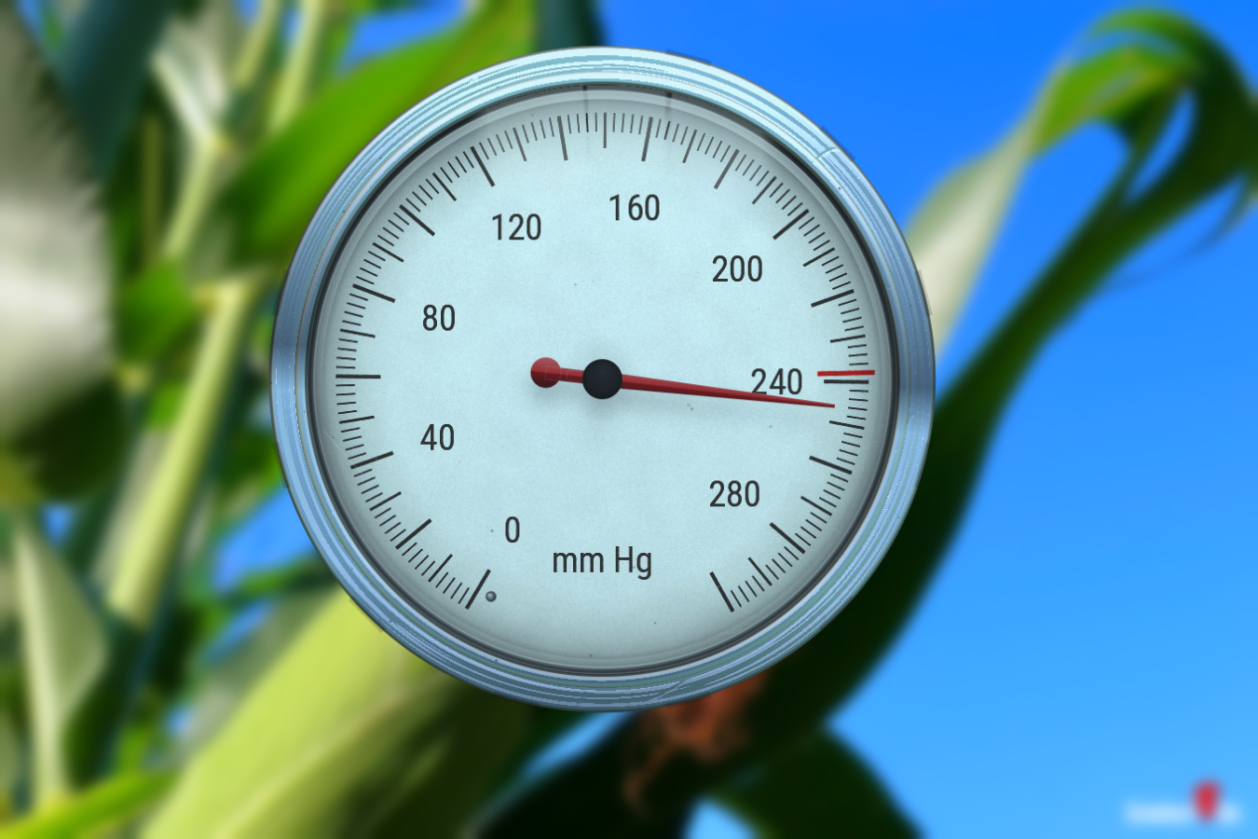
246
